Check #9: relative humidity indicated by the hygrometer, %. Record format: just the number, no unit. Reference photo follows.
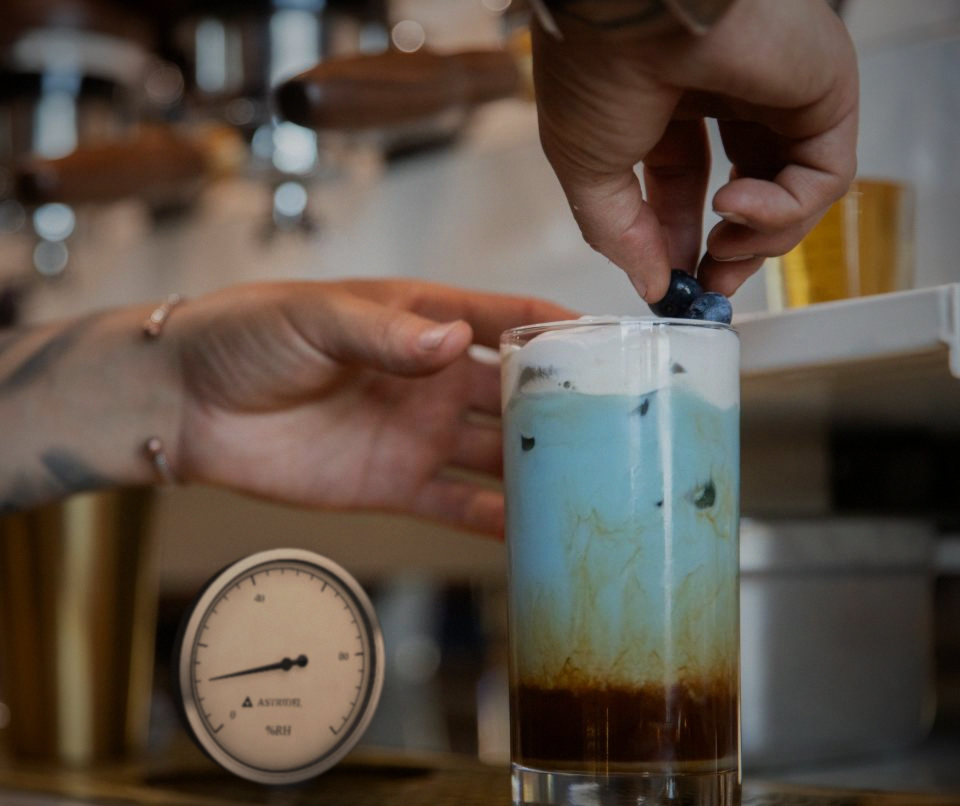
12
